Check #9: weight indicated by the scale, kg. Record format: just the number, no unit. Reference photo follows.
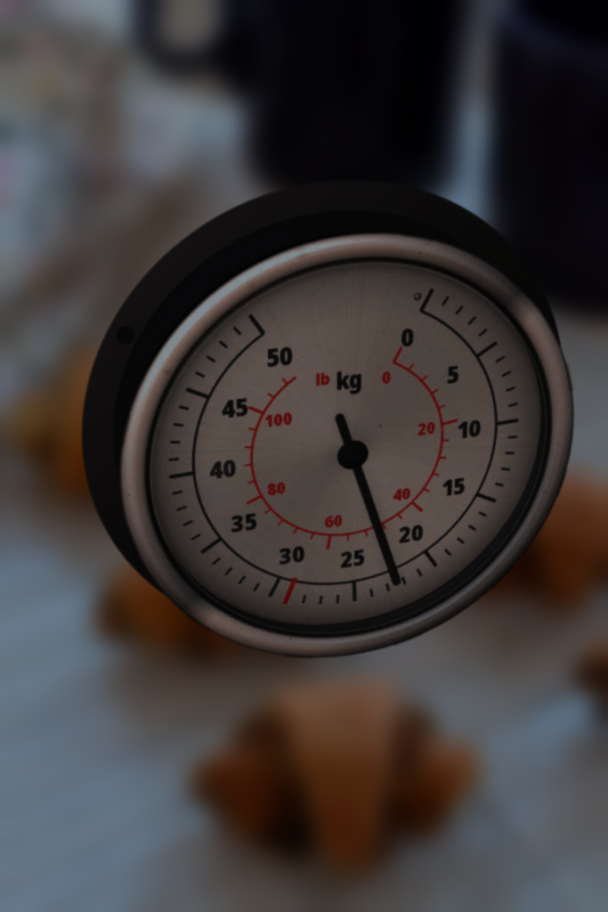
22.5
